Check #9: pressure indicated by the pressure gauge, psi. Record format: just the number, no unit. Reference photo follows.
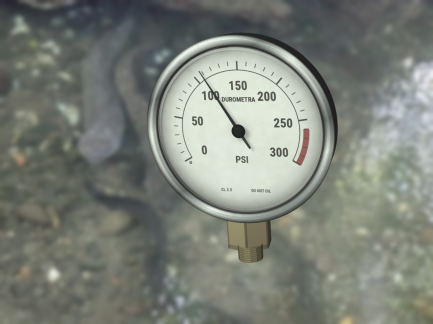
110
